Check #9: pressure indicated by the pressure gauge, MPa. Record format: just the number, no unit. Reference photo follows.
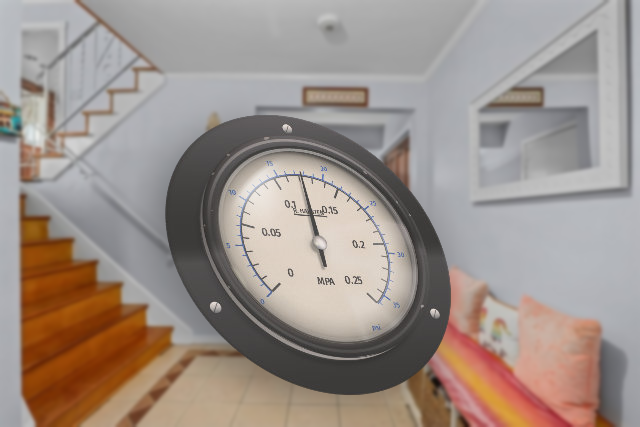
0.12
